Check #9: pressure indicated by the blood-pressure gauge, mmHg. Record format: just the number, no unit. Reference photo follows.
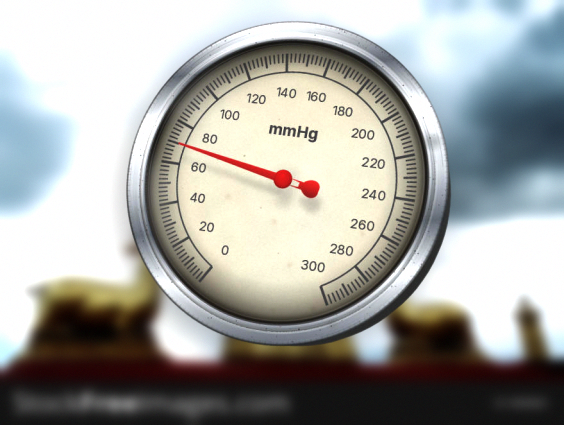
70
